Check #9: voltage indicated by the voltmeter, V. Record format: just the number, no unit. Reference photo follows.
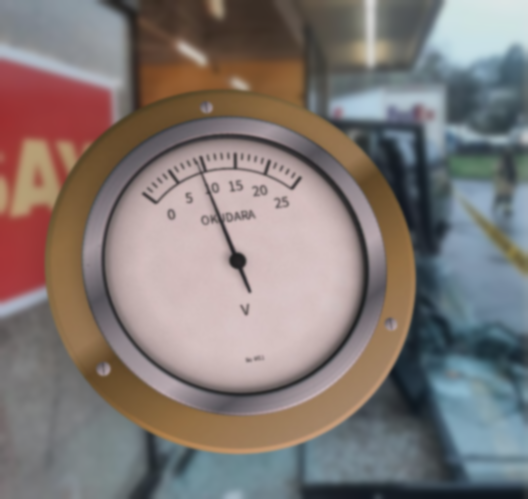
9
